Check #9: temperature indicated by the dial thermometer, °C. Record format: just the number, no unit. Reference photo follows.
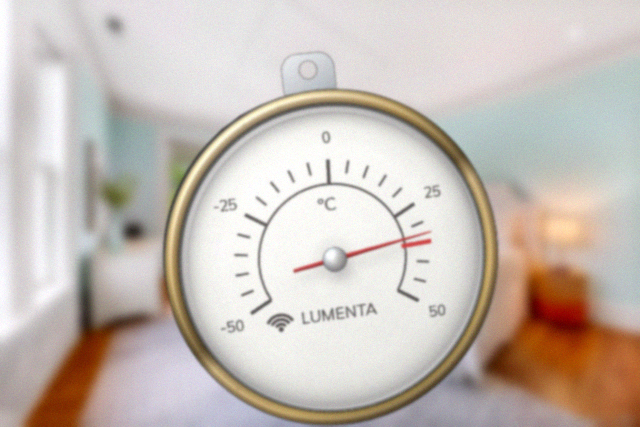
32.5
